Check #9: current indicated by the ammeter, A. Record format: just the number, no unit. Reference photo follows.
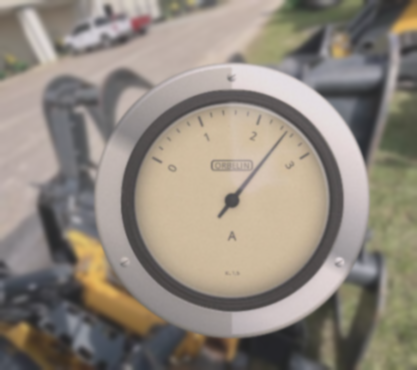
2.5
